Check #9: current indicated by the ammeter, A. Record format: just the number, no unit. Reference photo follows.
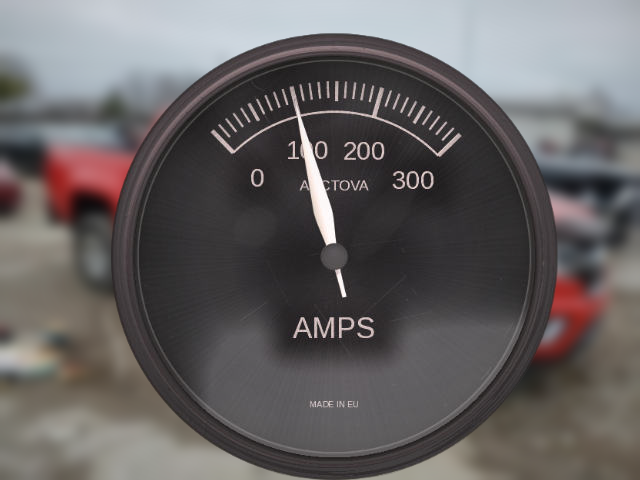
100
